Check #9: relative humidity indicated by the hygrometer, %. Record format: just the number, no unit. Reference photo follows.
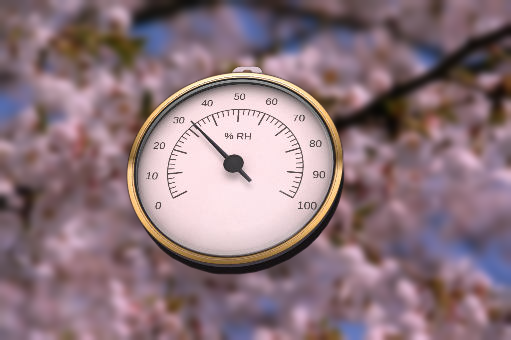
32
